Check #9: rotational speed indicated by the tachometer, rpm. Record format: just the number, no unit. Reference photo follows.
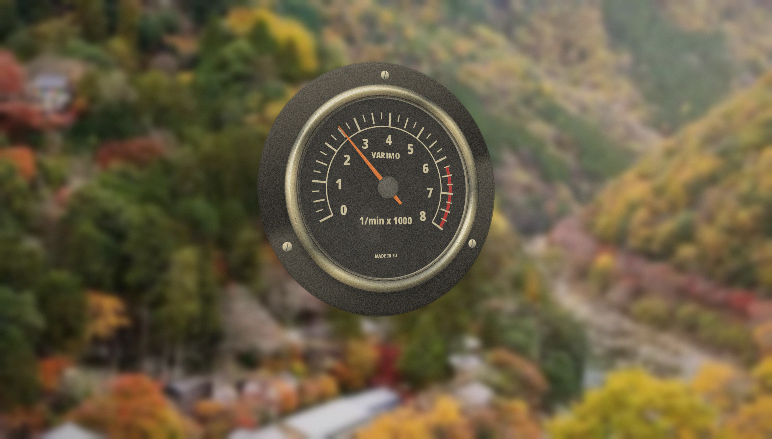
2500
